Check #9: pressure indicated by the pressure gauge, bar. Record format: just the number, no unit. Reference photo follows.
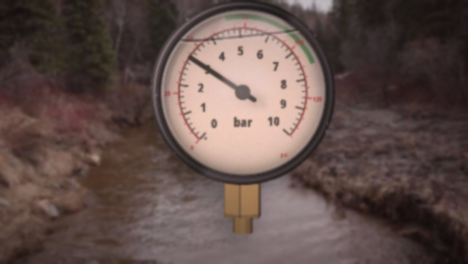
3
